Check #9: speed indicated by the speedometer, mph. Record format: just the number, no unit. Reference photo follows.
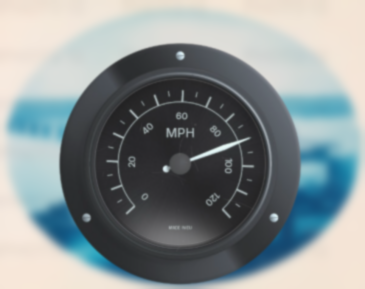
90
